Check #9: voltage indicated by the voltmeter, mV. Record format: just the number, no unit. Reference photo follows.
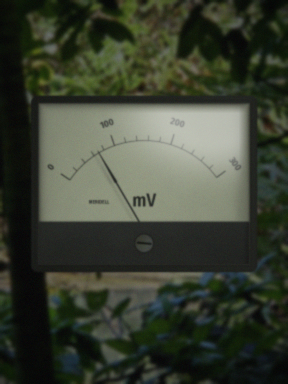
70
